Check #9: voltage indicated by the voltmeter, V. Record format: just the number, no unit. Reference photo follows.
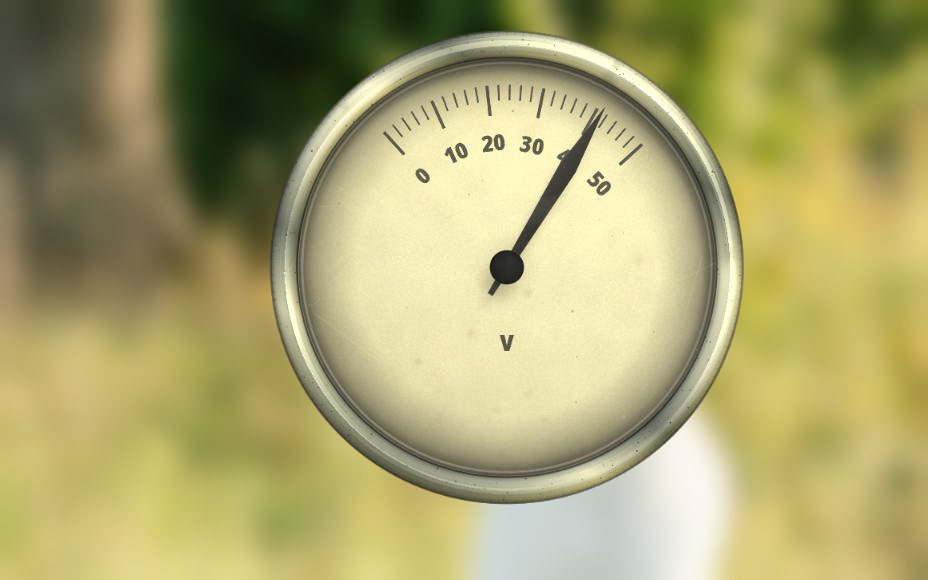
41
